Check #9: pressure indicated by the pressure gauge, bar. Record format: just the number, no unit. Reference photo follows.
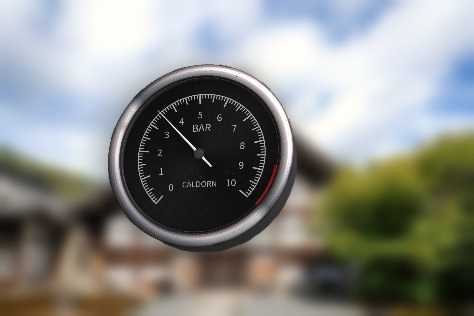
3.5
